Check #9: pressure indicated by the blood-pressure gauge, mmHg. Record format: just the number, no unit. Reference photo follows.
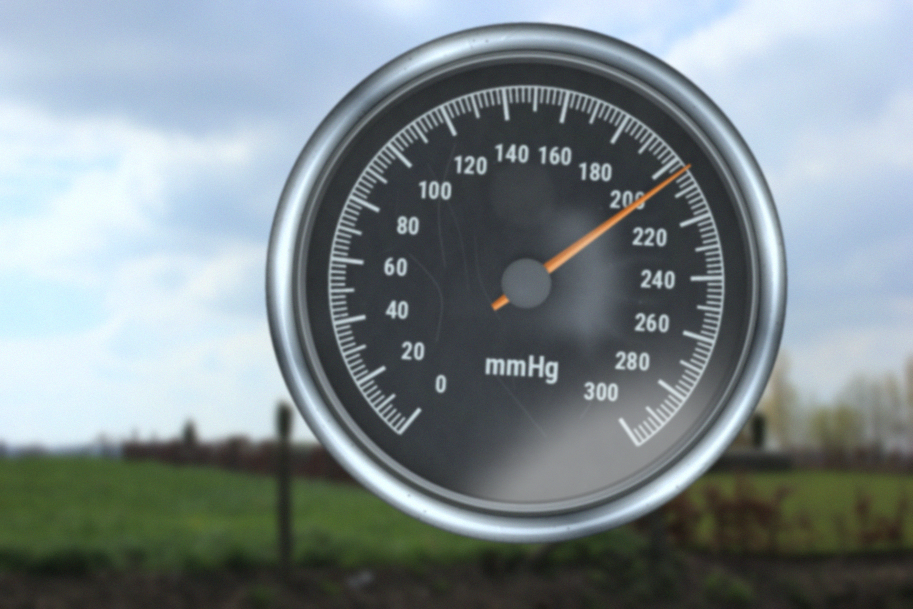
204
